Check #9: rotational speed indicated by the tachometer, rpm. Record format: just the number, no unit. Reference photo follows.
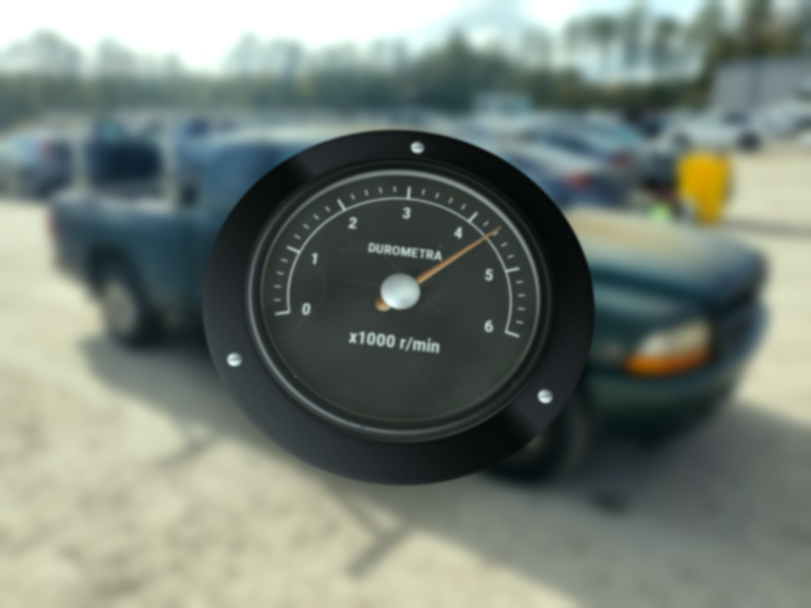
4400
